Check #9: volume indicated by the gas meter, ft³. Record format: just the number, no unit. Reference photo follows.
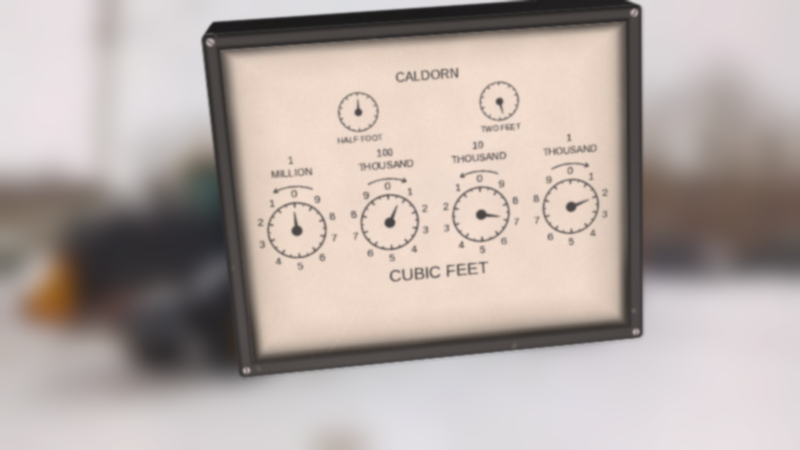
7200
